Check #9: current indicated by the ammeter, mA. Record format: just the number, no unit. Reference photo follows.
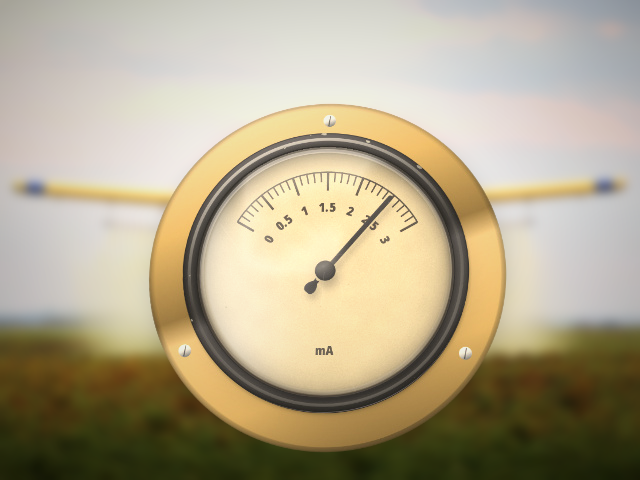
2.5
